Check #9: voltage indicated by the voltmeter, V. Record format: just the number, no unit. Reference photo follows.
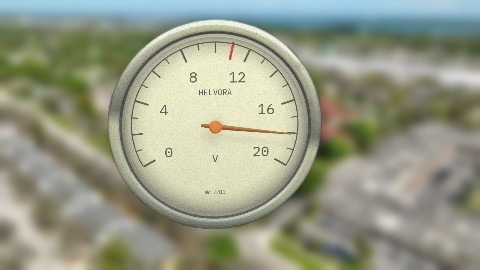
18
